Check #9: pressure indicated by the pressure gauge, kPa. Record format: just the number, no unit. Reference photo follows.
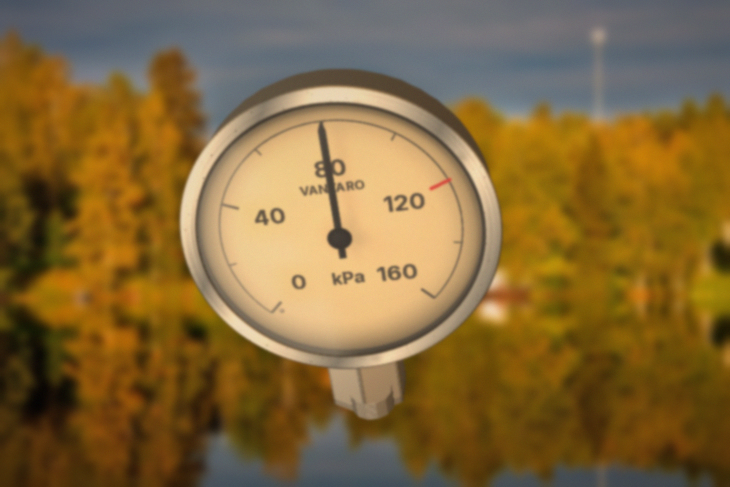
80
